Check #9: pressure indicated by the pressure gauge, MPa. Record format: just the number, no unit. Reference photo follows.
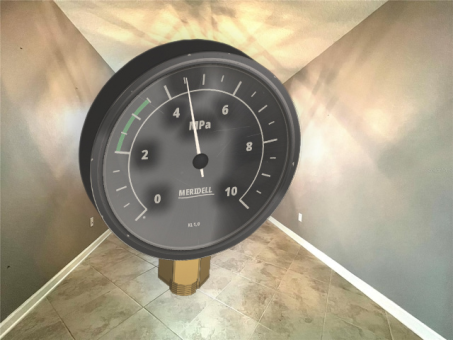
4.5
